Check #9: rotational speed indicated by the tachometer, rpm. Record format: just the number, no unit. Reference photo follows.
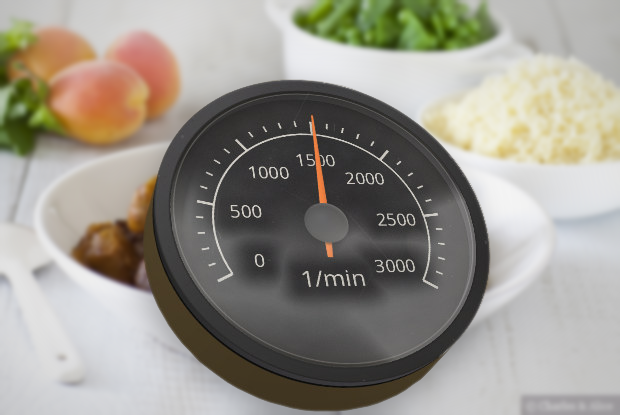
1500
